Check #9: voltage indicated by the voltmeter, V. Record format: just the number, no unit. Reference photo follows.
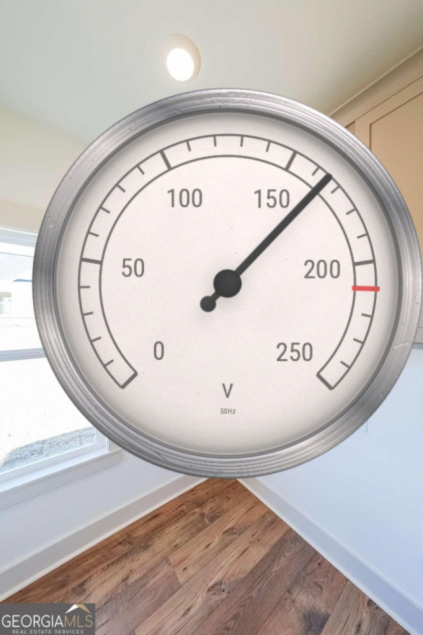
165
